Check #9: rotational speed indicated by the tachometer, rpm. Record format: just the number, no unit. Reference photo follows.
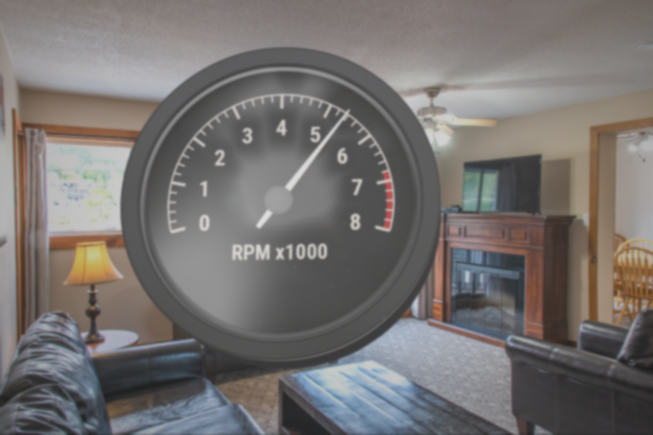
5400
